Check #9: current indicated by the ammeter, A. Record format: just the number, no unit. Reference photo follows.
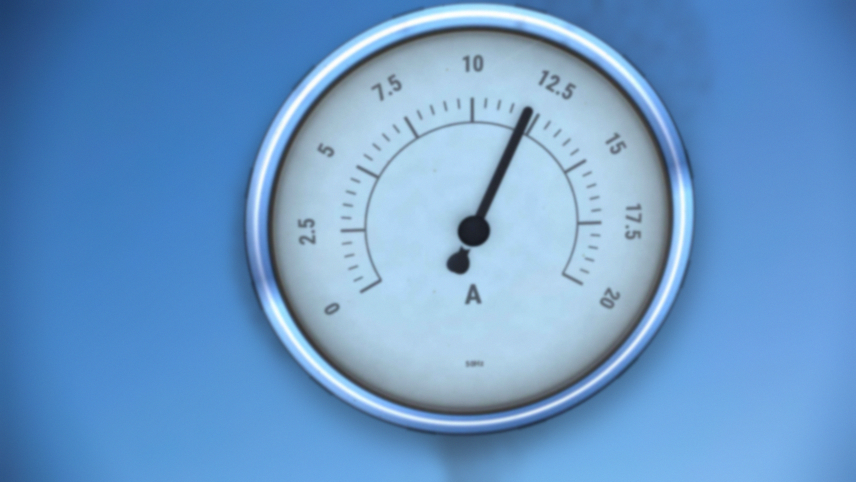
12
